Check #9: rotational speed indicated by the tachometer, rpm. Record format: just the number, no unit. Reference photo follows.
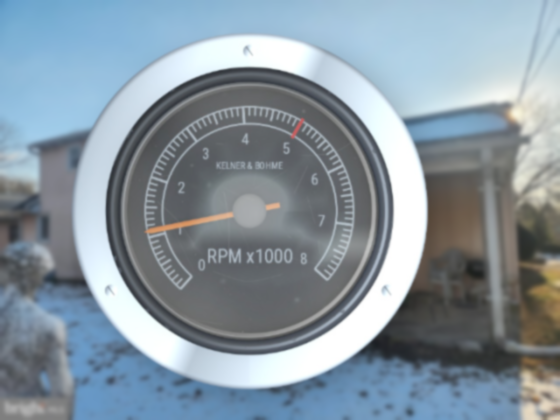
1100
